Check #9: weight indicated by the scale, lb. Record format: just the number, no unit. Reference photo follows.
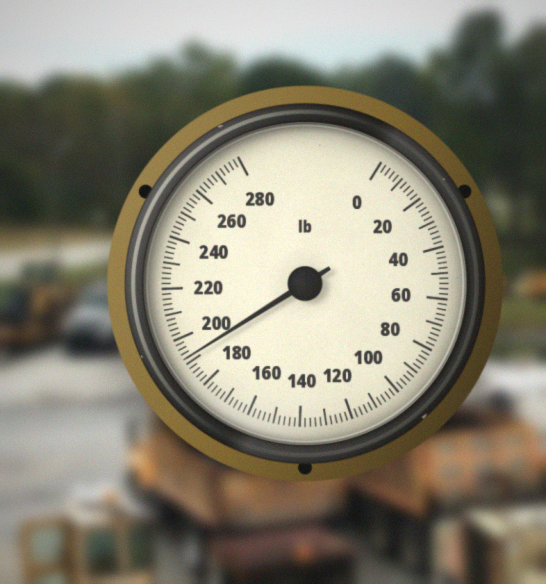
192
